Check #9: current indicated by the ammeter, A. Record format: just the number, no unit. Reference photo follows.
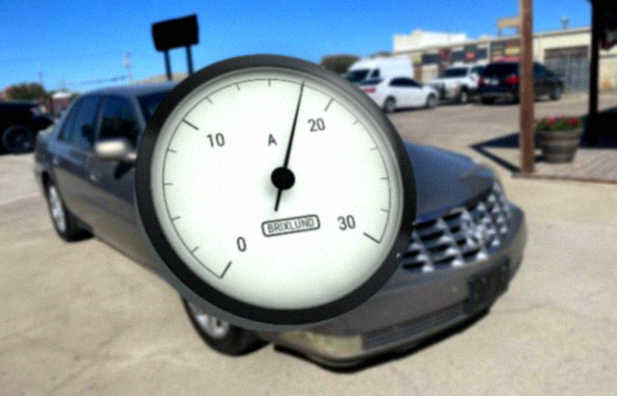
18
